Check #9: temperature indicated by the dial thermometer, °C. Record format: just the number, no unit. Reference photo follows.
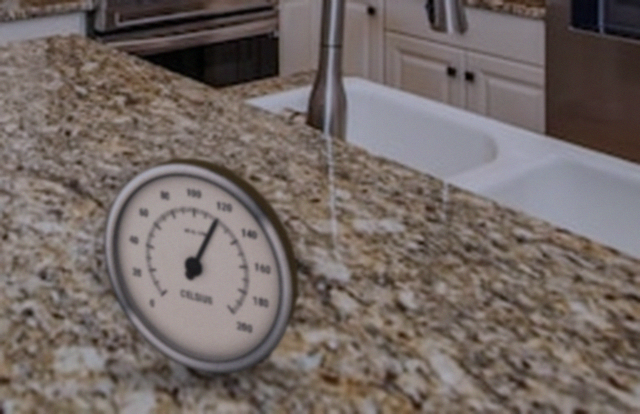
120
